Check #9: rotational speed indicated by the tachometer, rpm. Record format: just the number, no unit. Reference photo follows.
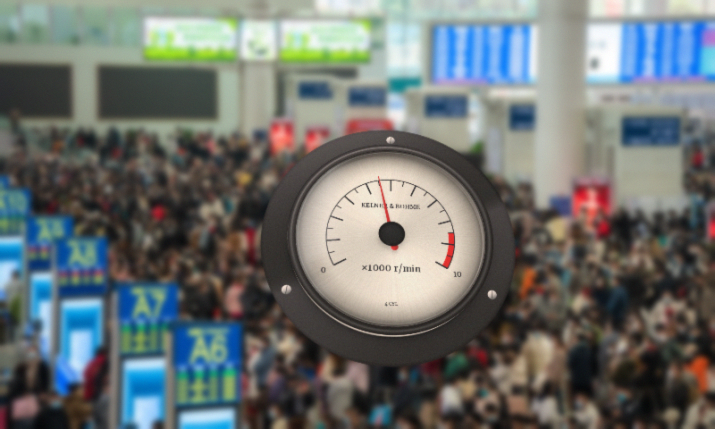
4500
